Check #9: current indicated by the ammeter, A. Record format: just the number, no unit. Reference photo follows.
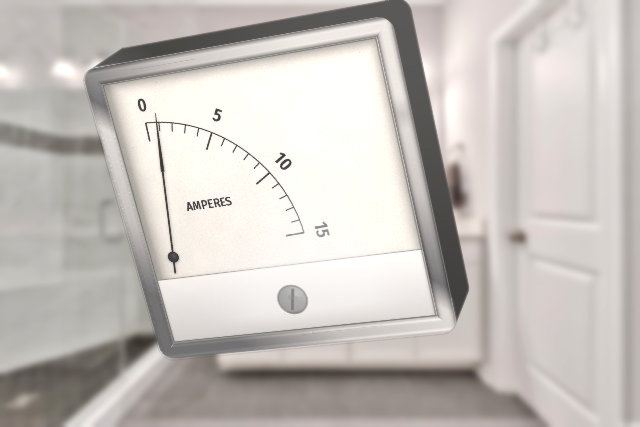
1
